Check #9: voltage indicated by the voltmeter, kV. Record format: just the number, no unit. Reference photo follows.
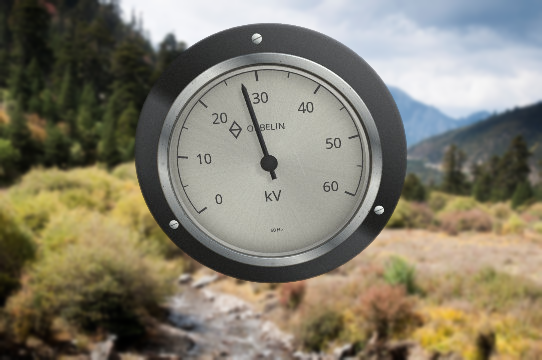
27.5
